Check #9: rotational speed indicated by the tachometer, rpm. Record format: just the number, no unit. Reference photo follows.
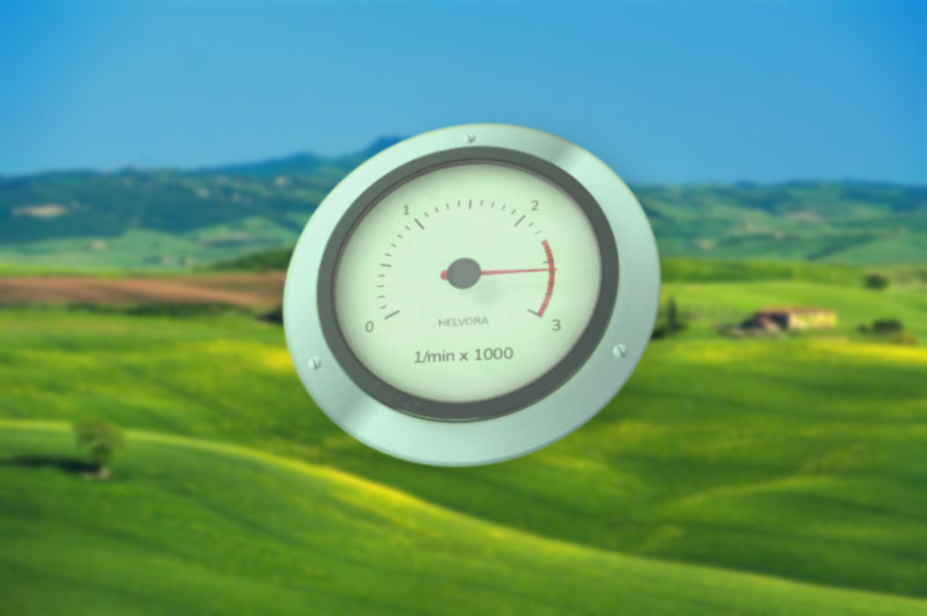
2600
